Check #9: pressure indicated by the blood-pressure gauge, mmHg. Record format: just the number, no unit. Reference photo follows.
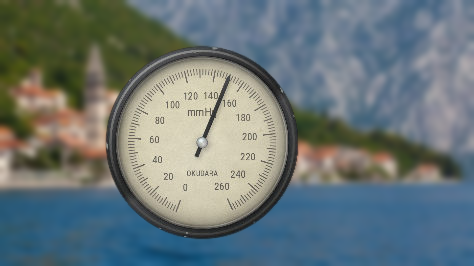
150
